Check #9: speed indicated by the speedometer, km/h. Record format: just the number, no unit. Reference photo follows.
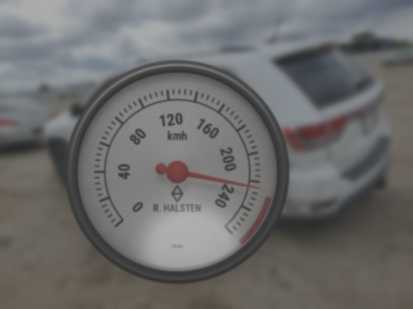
224
